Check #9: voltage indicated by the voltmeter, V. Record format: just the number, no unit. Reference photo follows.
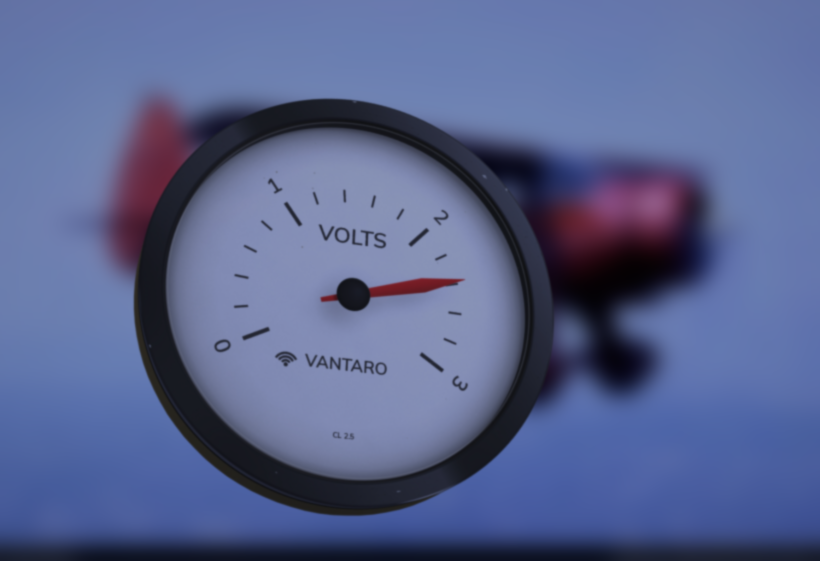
2.4
